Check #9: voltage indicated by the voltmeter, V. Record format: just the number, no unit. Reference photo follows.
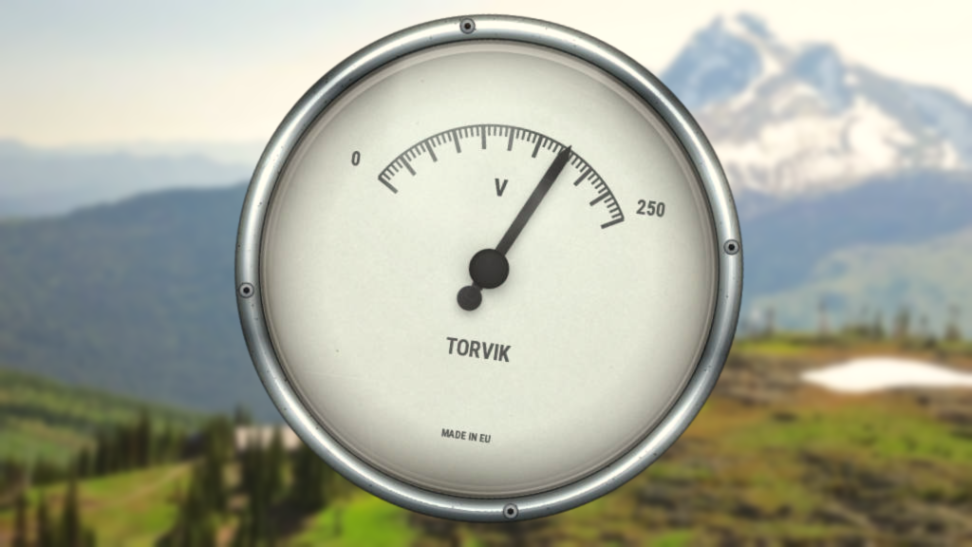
175
